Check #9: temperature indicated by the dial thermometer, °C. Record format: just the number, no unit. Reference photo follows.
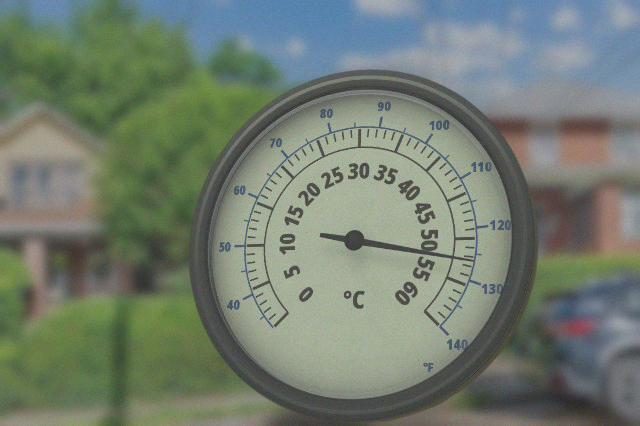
52.5
